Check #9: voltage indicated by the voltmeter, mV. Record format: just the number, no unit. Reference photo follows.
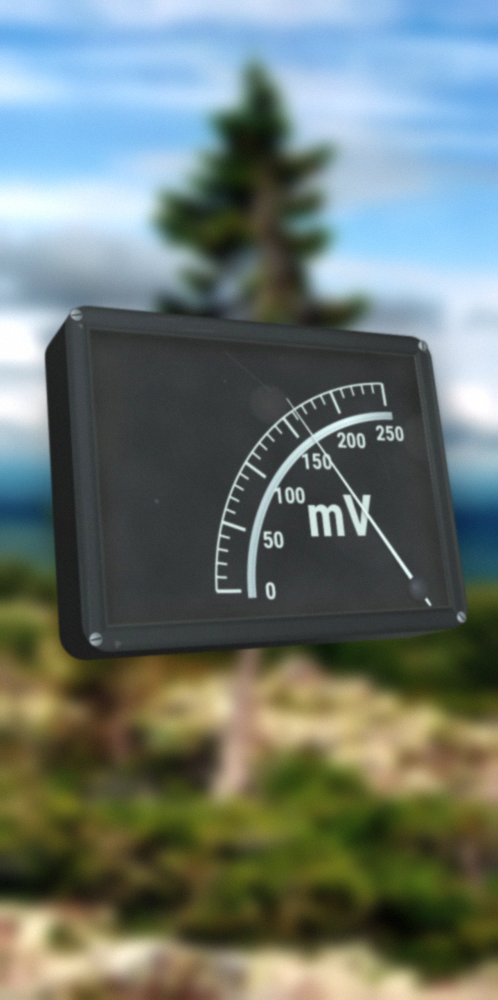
160
